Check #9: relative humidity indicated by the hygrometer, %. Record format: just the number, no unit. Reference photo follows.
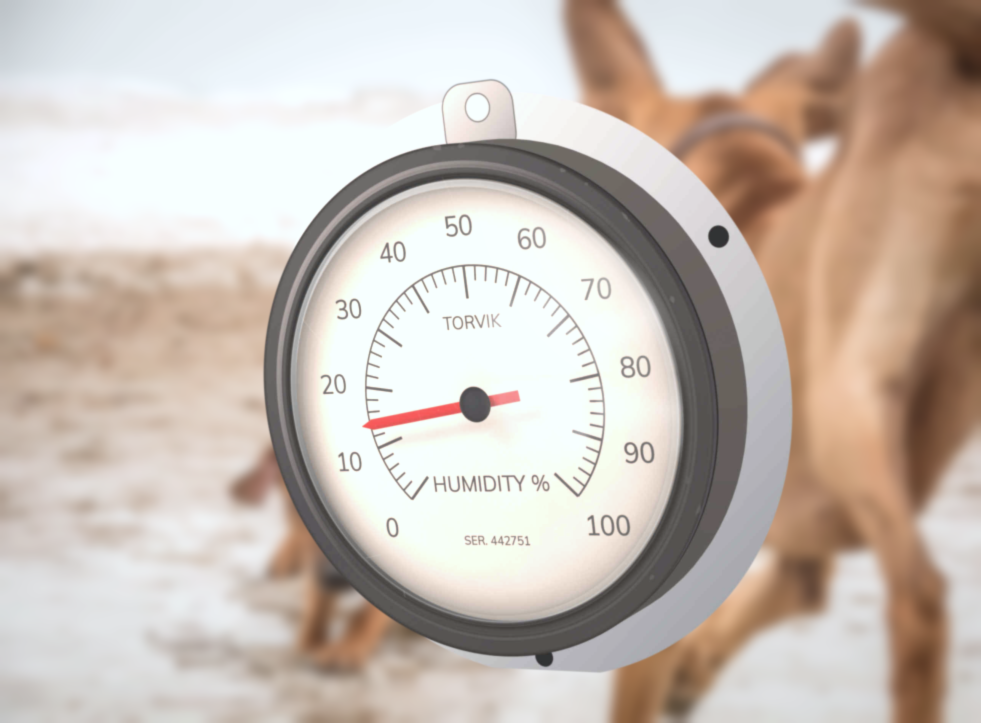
14
